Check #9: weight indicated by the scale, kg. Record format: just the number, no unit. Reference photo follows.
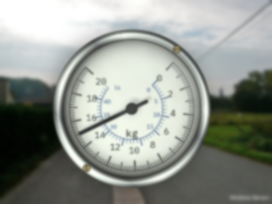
15
